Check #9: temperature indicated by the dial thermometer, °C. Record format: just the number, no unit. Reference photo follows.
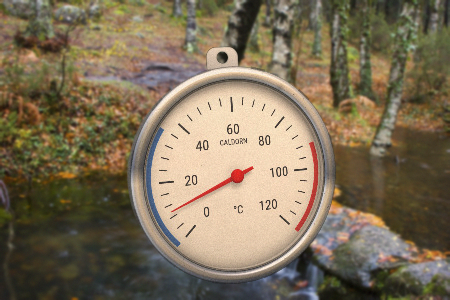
10
